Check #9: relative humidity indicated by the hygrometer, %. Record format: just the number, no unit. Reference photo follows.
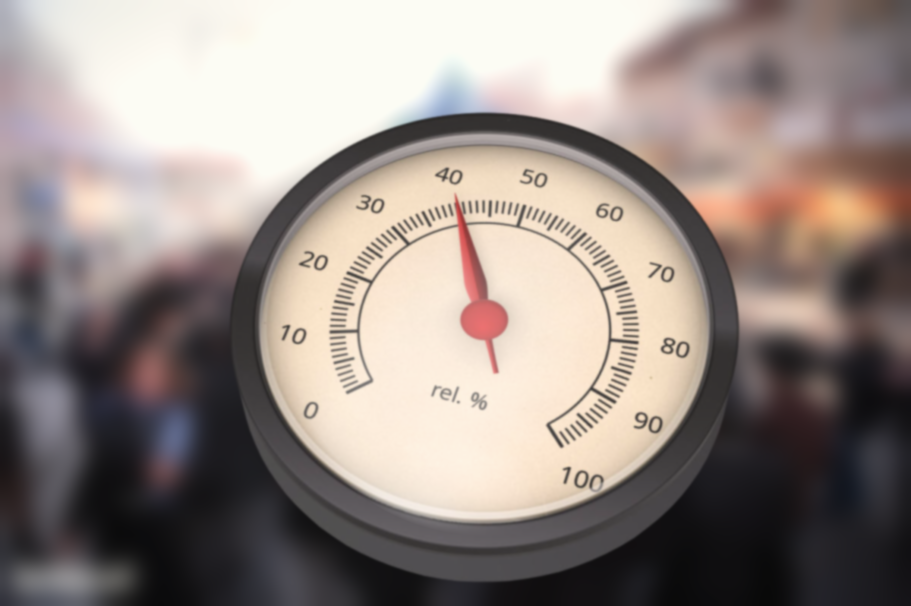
40
